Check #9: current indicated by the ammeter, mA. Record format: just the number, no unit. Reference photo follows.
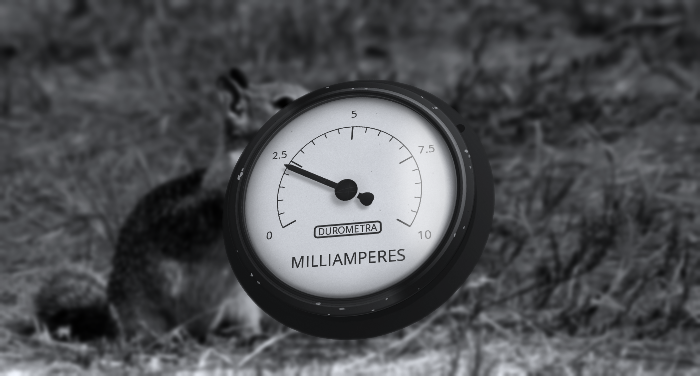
2.25
